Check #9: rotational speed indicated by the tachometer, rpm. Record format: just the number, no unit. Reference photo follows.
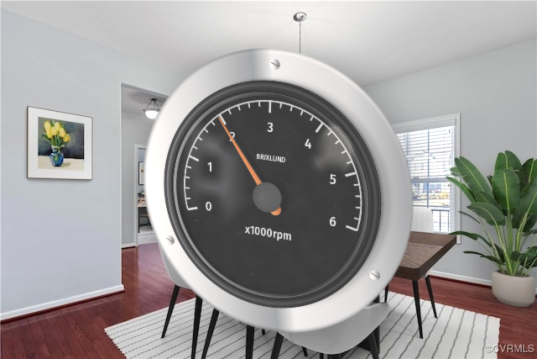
2000
